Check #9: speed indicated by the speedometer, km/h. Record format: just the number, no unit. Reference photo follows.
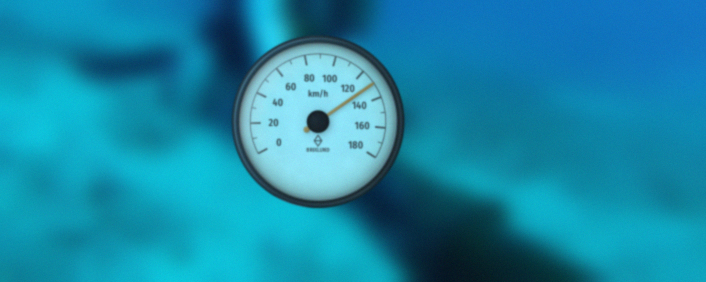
130
